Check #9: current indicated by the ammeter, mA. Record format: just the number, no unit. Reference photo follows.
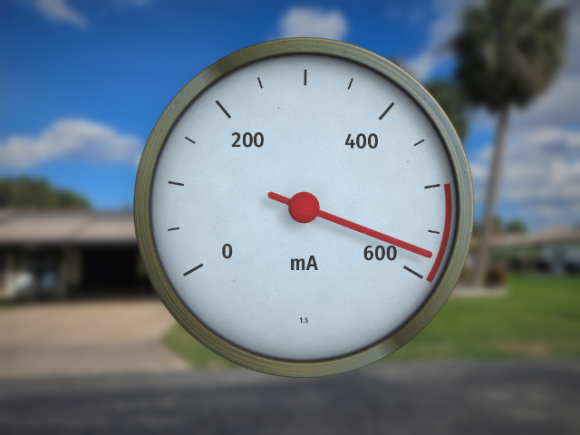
575
